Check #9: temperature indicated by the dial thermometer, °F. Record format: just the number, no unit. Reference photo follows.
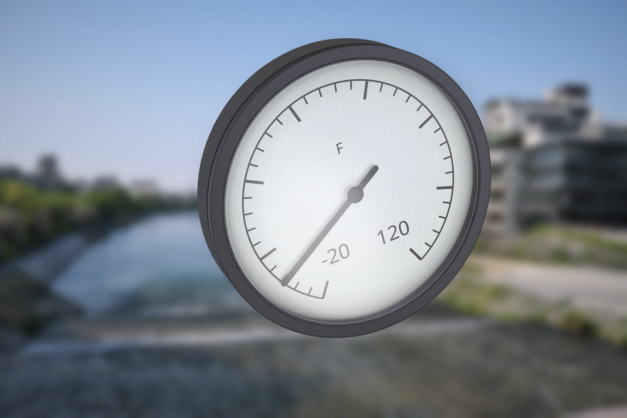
-8
